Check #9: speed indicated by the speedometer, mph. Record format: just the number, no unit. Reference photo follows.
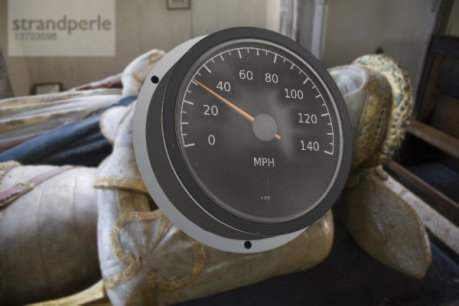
30
